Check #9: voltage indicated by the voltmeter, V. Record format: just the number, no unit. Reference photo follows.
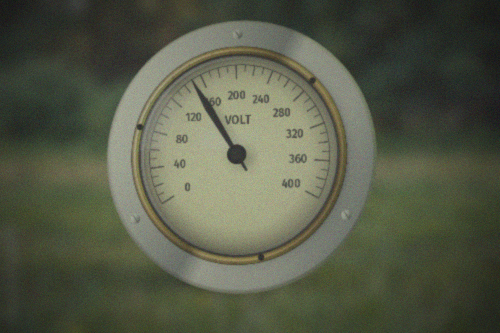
150
